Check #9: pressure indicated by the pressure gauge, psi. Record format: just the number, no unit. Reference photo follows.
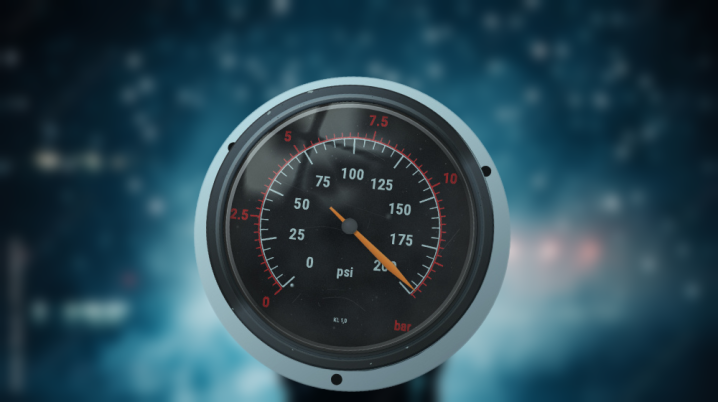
197.5
